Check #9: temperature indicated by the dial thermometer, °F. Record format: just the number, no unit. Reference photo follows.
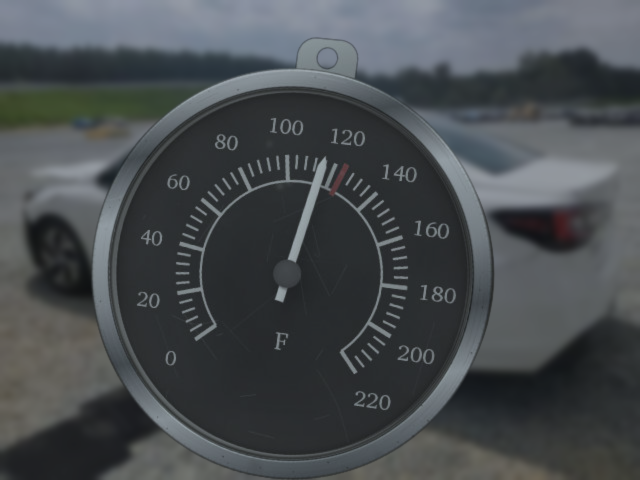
116
